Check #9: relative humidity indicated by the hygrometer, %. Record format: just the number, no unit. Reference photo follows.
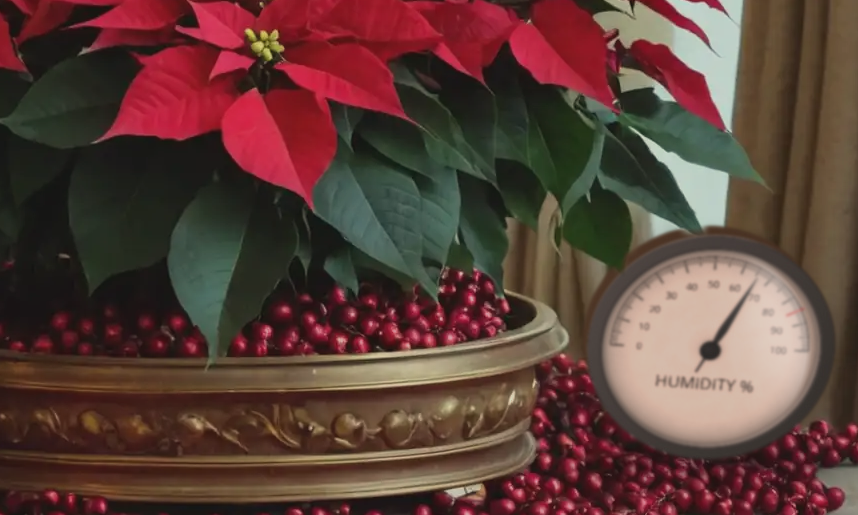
65
